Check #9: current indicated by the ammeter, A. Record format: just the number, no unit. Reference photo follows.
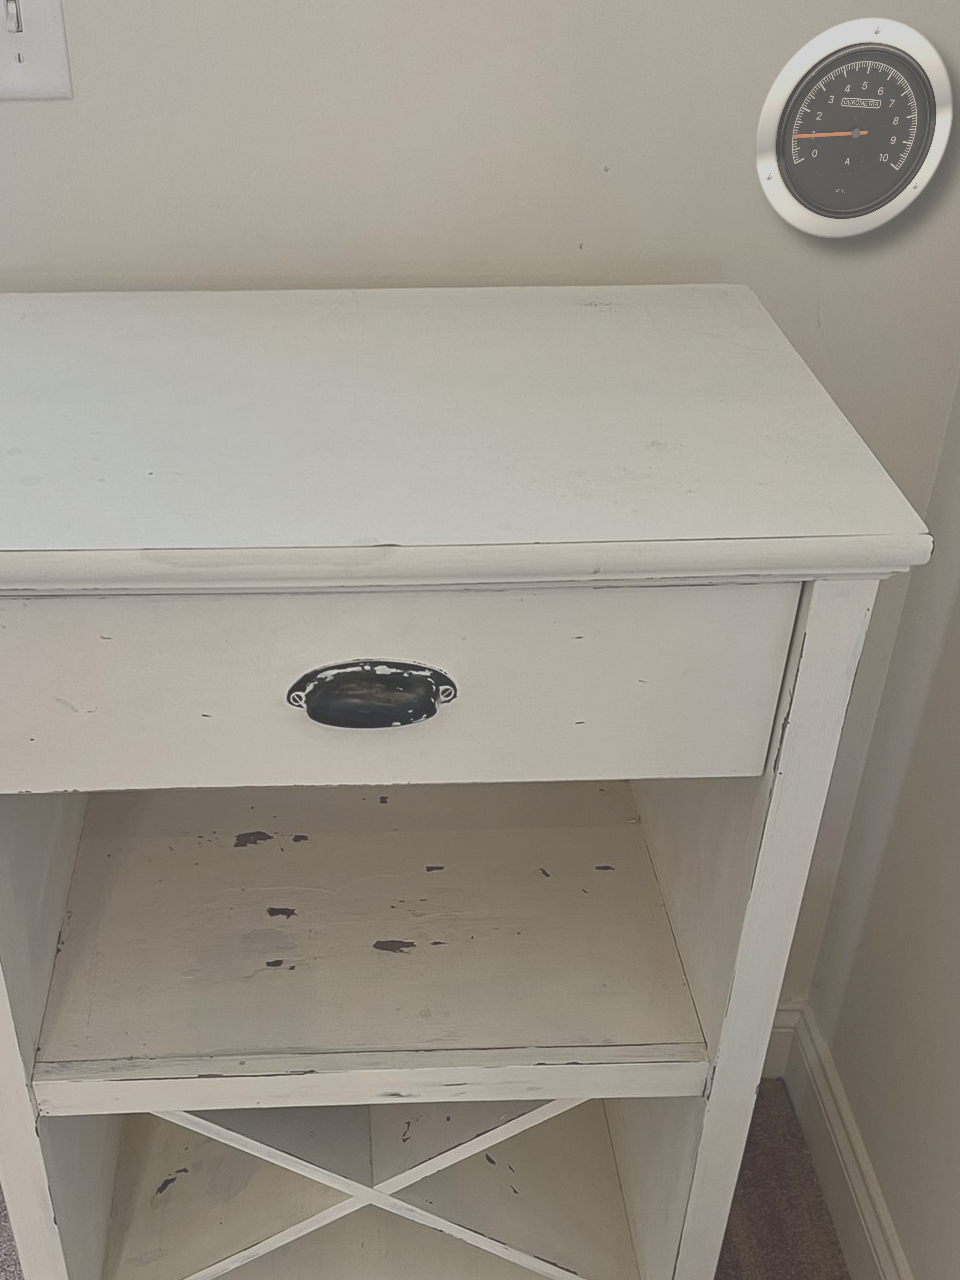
1
